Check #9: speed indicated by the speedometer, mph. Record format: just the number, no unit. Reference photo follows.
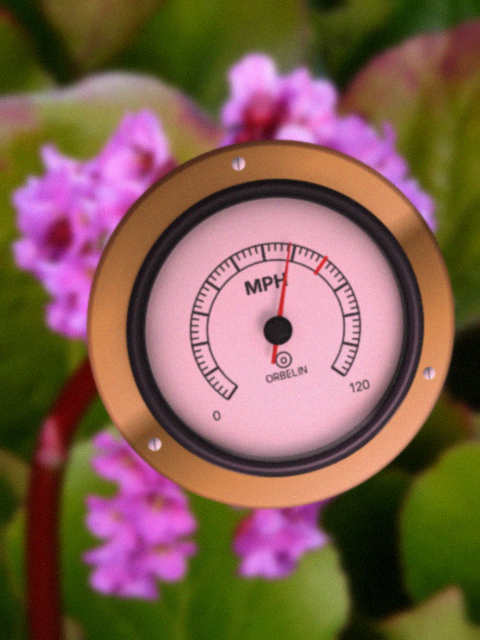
68
